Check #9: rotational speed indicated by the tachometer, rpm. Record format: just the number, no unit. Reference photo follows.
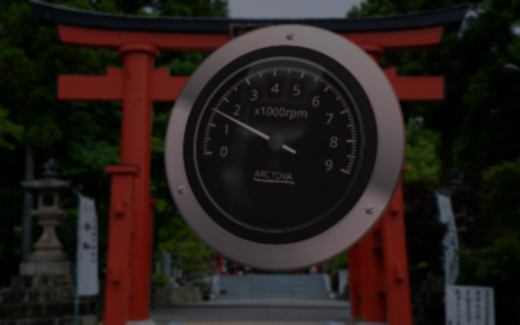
1500
